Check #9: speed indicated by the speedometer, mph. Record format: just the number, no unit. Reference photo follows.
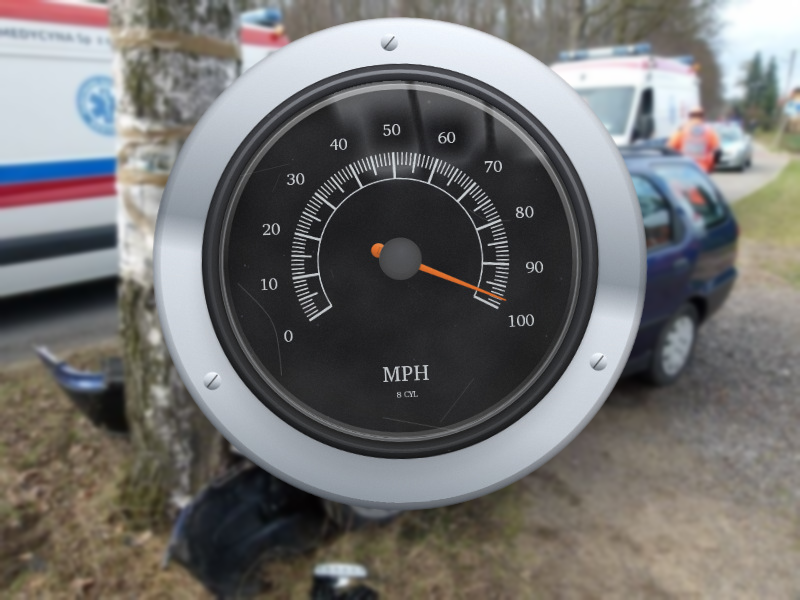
98
